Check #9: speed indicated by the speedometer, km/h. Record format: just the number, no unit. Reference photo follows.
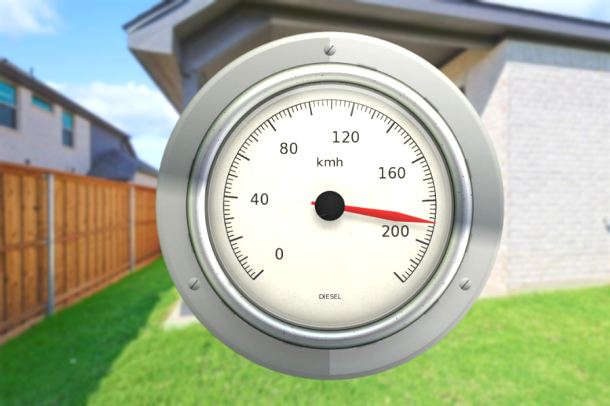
190
